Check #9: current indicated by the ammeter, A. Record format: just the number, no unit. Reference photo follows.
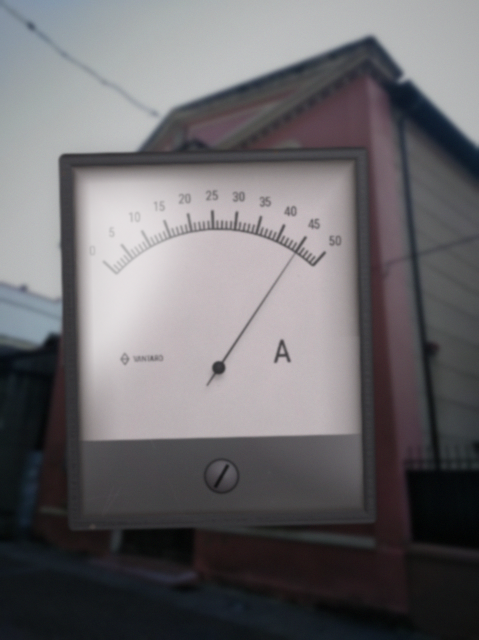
45
